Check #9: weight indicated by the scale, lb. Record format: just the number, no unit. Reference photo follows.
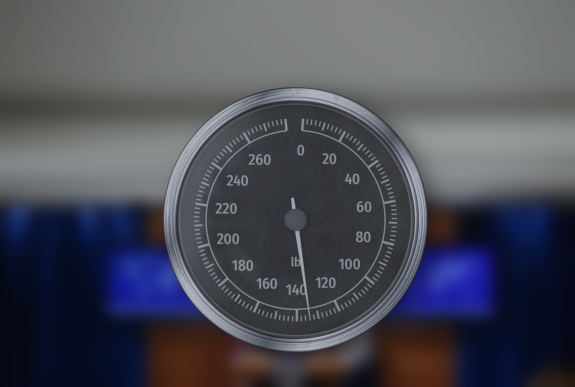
134
